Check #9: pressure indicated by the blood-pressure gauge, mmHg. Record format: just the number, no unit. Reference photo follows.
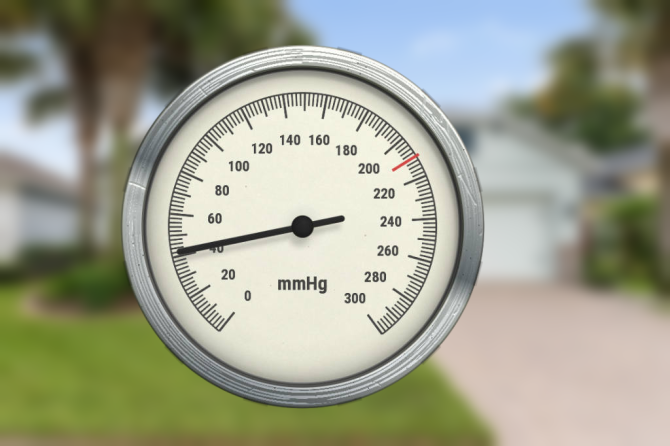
42
